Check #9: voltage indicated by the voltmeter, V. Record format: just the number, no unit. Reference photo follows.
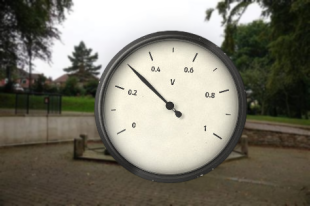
0.3
